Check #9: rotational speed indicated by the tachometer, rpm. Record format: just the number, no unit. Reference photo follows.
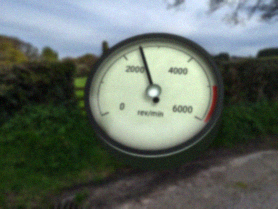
2500
